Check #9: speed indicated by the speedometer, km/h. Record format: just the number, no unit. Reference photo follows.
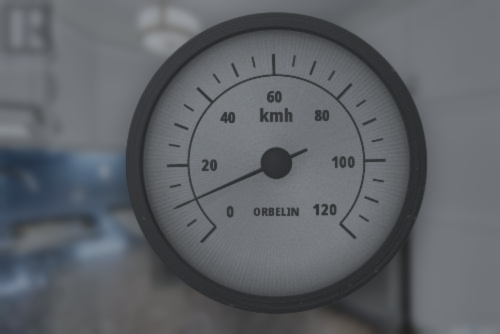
10
